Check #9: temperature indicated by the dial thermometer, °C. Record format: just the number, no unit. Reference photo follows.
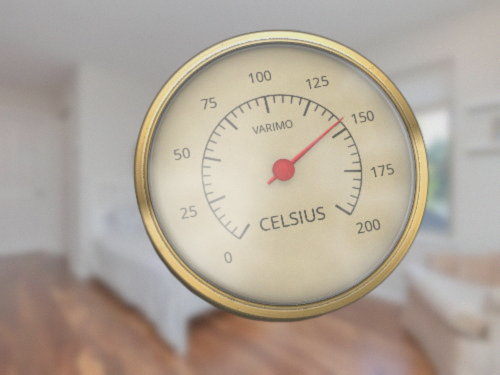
145
